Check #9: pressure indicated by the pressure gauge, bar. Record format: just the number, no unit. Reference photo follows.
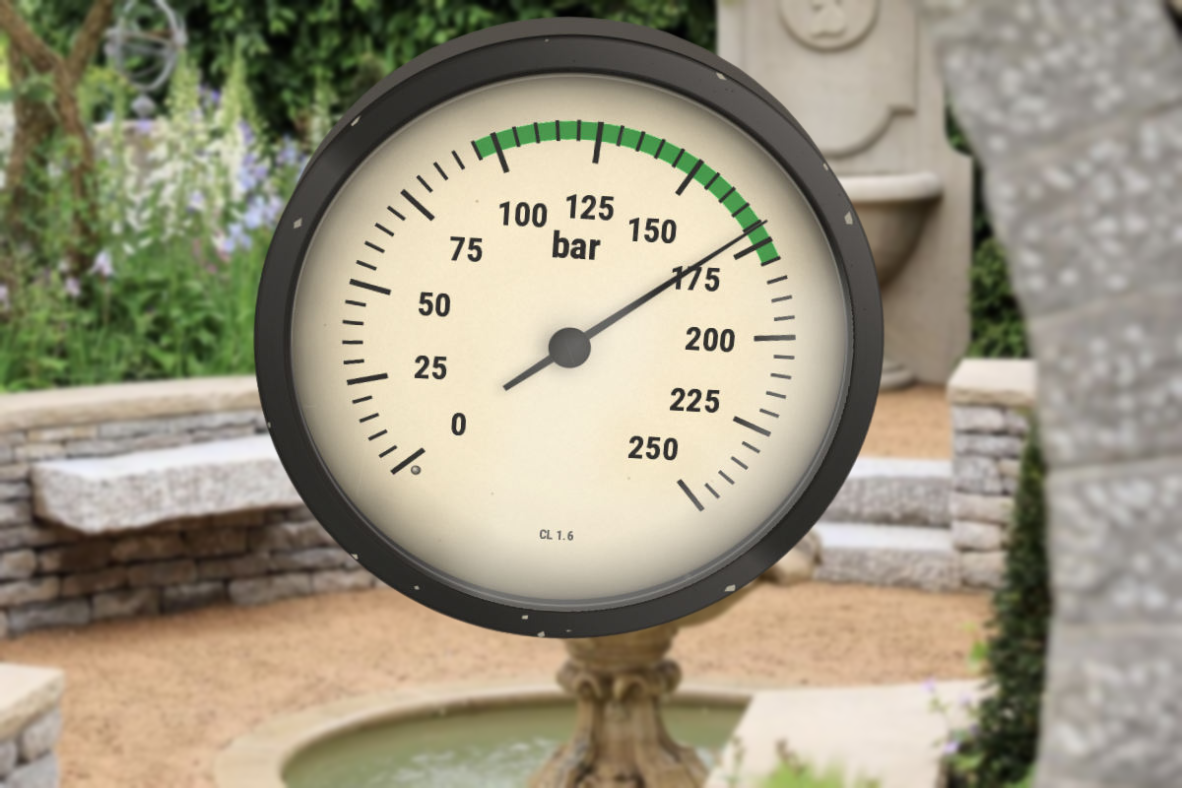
170
